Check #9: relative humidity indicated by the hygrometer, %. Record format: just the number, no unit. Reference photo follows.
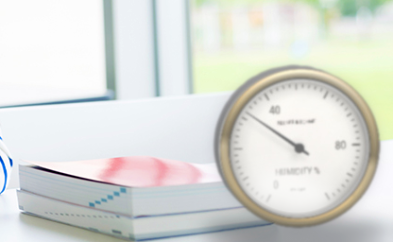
32
